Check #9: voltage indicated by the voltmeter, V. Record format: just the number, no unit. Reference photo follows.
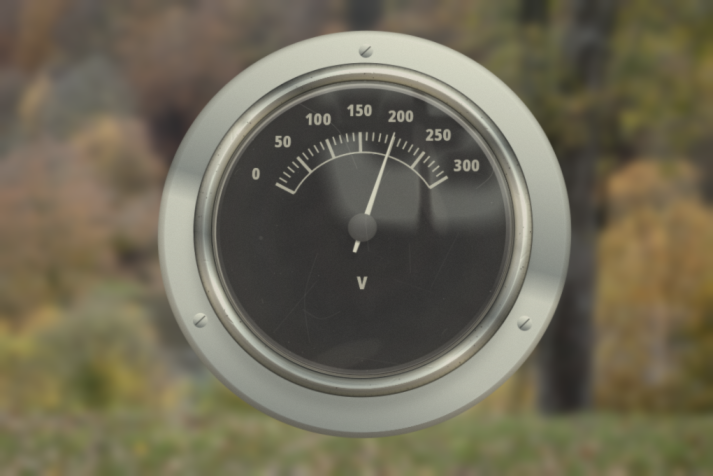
200
